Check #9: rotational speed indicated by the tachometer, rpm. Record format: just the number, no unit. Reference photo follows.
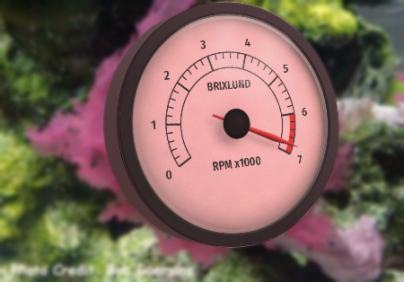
6800
